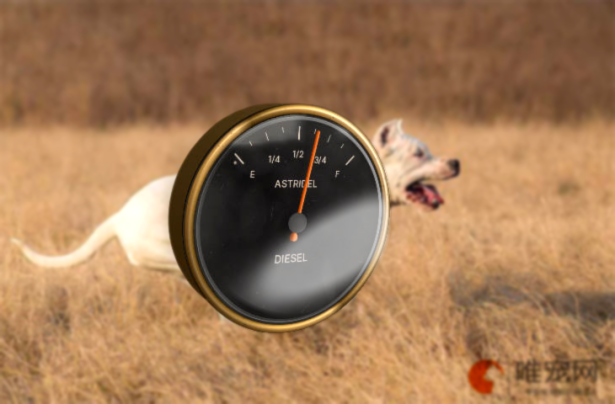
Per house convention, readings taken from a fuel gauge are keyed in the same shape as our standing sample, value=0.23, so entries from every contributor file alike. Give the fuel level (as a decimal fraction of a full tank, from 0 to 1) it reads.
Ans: value=0.625
